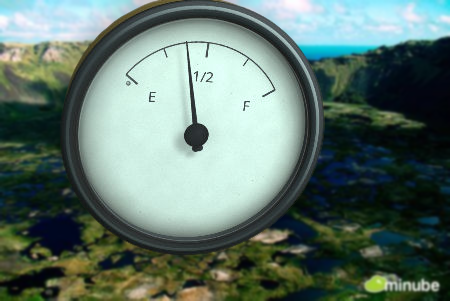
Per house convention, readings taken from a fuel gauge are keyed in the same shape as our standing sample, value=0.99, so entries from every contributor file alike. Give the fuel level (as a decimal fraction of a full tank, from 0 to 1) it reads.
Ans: value=0.375
